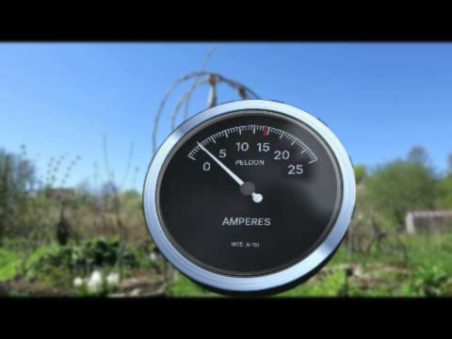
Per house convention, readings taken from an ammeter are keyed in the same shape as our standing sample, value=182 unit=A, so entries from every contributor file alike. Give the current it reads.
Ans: value=2.5 unit=A
